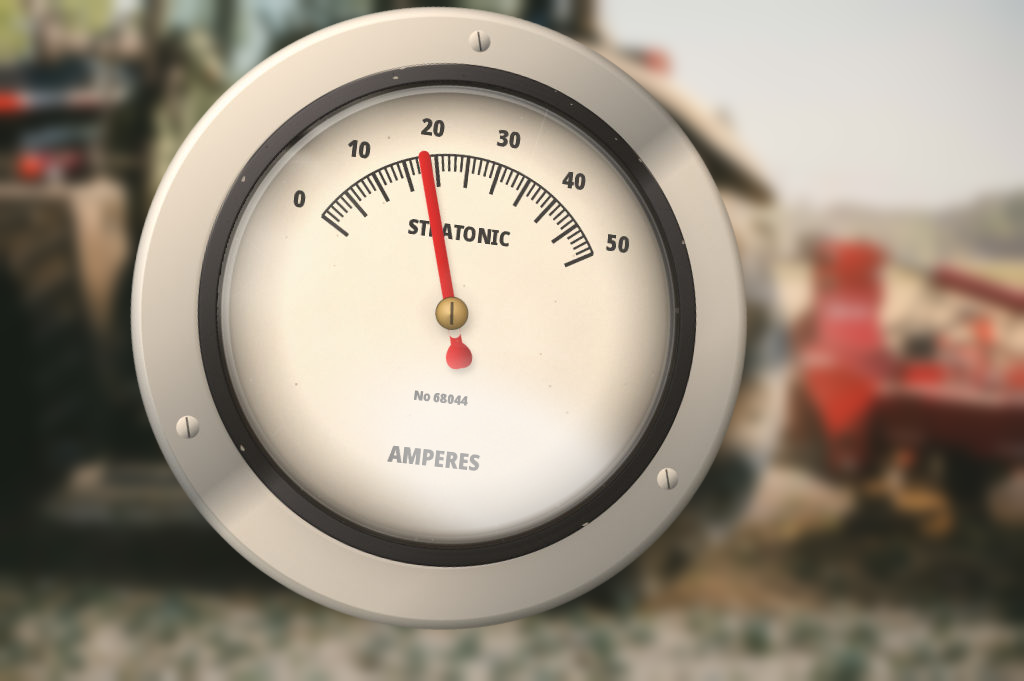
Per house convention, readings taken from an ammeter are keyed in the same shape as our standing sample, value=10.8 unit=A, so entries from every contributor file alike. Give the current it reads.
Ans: value=18 unit=A
